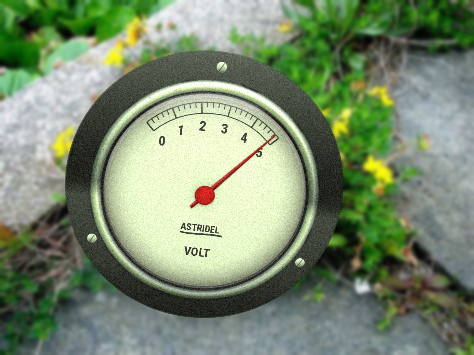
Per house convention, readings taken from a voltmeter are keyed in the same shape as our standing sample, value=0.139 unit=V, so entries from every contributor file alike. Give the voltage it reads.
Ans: value=4.8 unit=V
